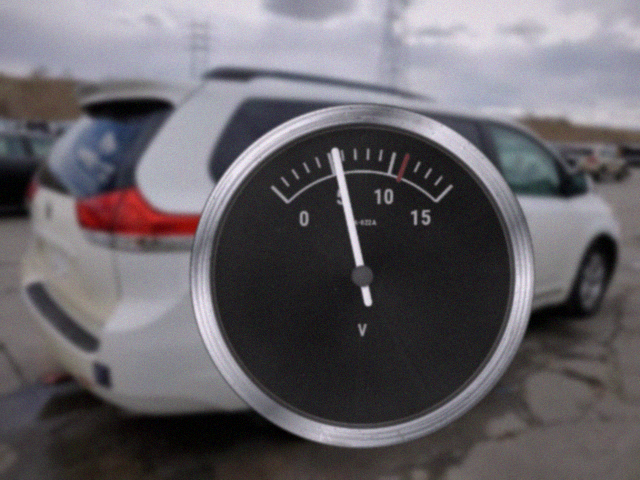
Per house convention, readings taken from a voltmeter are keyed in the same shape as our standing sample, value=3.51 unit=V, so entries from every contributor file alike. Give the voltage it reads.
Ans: value=5.5 unit=V
